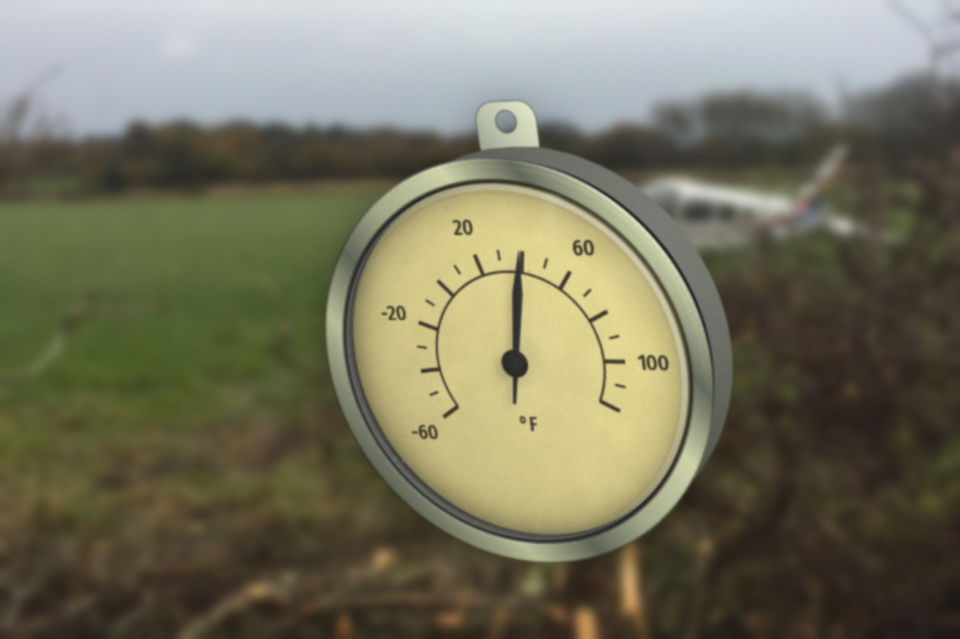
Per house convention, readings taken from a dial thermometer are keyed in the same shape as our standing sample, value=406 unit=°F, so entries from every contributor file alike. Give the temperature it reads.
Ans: value=40 unit=°F
